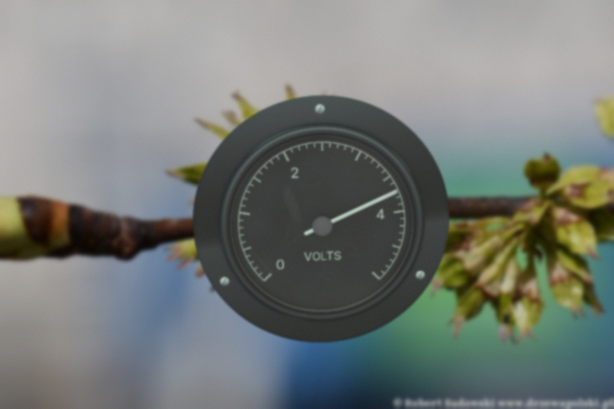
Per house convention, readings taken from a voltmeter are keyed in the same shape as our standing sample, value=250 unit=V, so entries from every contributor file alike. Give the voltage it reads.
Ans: value=3.7 unit=V
